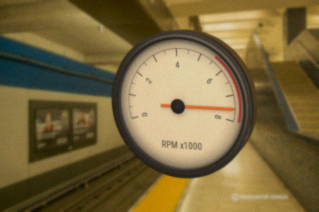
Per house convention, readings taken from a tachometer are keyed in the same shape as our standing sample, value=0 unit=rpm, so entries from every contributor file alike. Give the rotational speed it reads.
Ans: value=7500 unit=rpm
